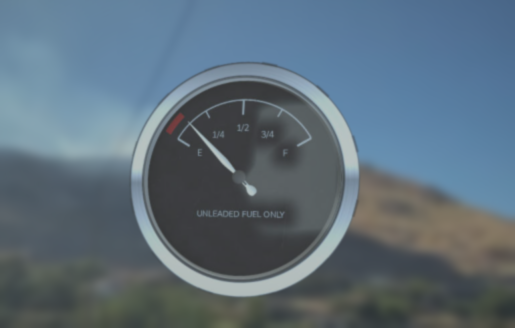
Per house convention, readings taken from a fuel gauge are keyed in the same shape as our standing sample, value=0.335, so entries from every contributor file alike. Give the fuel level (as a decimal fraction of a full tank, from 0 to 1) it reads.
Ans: value=0.125
